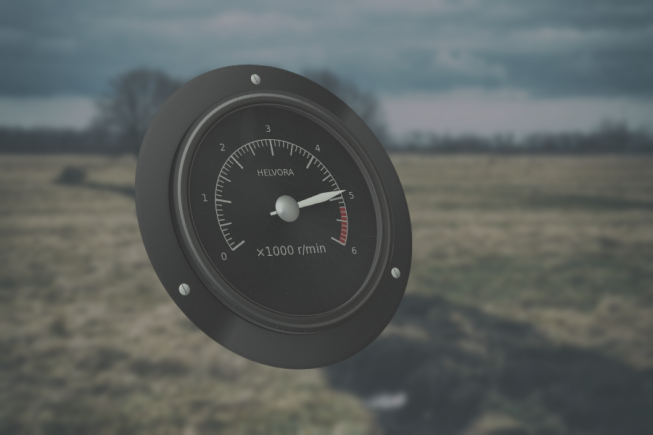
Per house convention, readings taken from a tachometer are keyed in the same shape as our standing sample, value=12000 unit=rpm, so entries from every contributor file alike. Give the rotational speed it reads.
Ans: value=4900 unit=rpm
